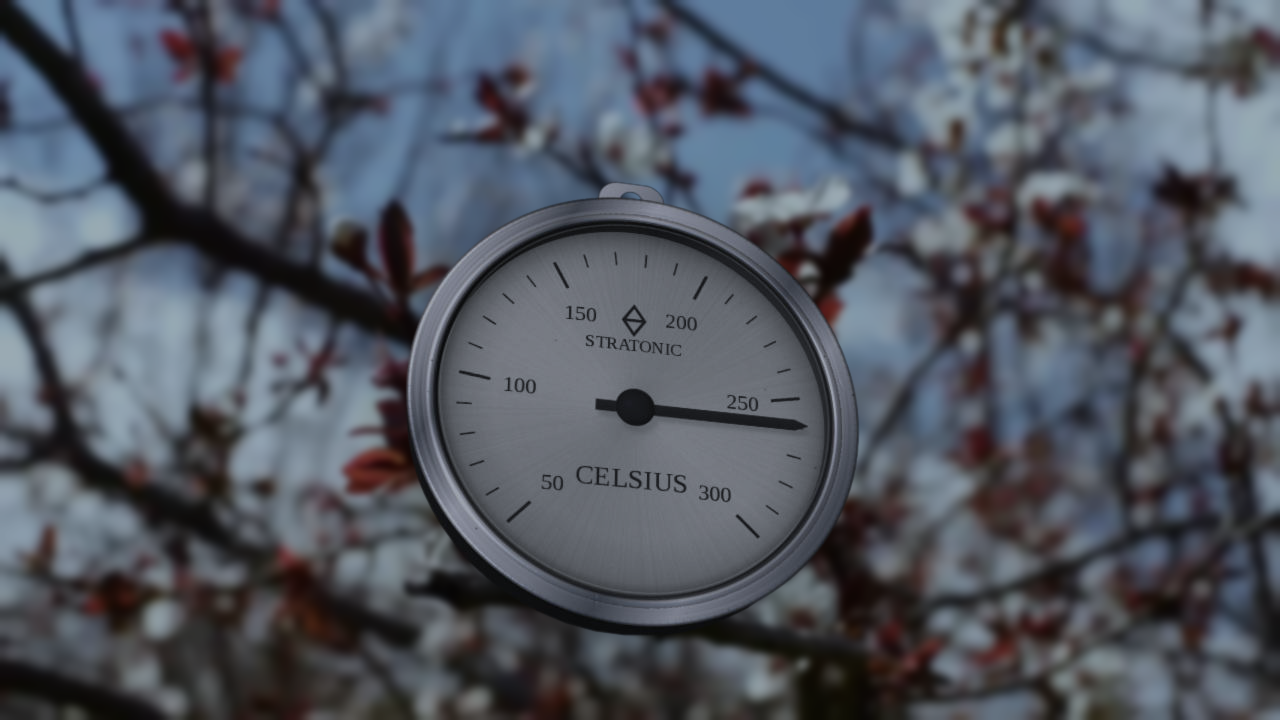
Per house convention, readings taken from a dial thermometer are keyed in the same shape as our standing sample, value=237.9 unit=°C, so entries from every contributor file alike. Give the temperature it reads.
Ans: value=260 unit=°C
